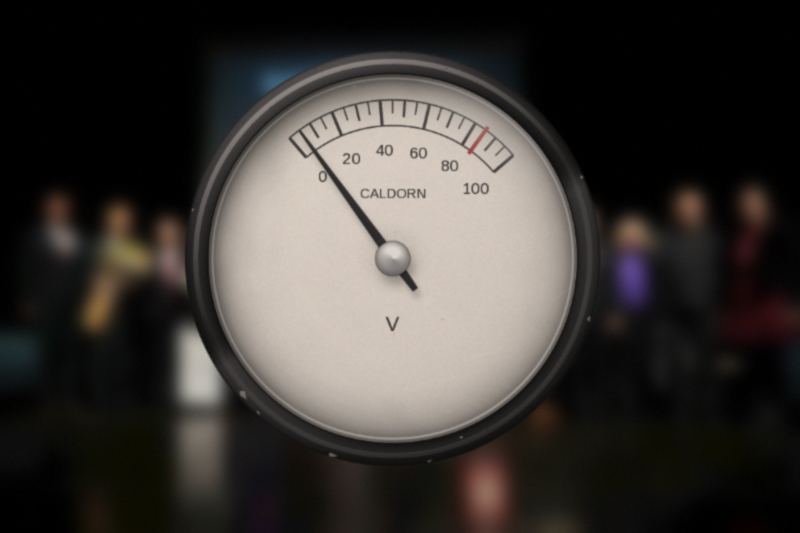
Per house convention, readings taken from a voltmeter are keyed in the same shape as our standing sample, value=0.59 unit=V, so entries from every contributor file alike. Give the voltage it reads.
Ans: value=5 unit=V
